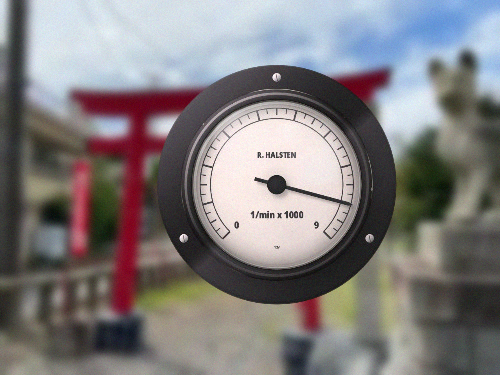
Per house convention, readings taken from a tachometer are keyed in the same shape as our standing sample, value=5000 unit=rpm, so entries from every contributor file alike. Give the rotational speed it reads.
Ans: value=8000 unit=rpm
